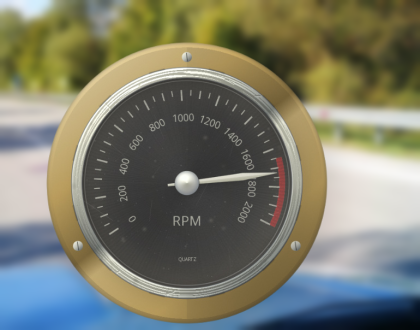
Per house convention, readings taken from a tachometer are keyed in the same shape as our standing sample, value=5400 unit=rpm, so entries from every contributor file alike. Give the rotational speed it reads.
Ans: value=1725 unit=rpm
